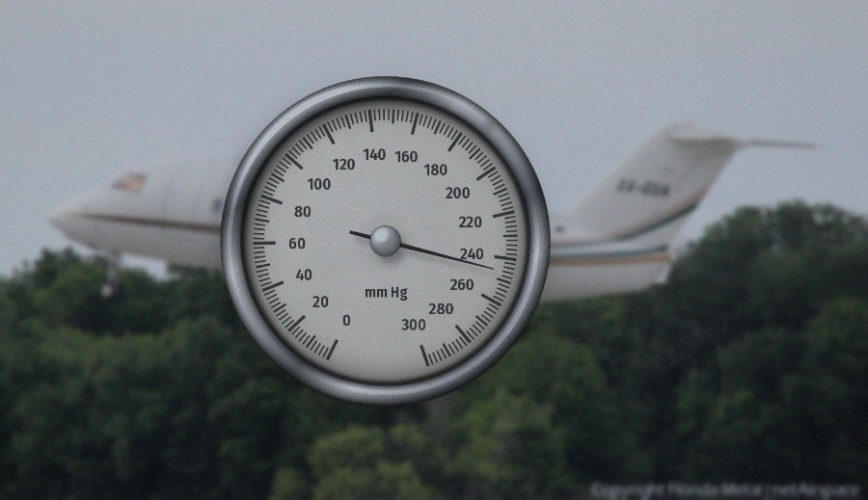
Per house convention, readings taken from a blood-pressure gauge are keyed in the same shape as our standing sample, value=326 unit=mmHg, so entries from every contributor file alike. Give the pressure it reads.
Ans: value=246 unit=mmHg
